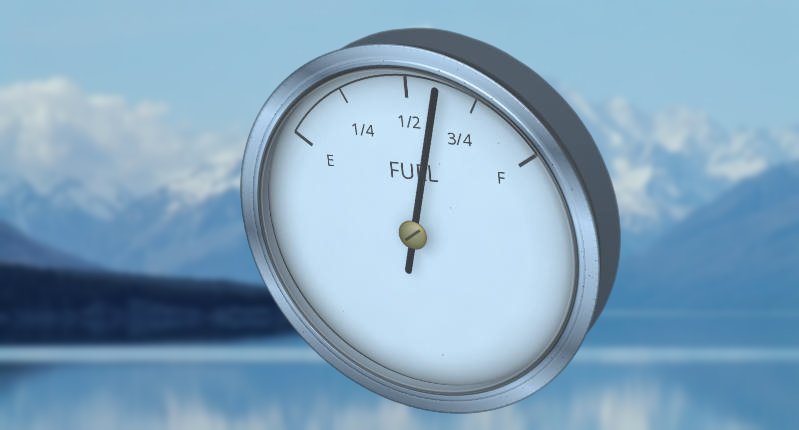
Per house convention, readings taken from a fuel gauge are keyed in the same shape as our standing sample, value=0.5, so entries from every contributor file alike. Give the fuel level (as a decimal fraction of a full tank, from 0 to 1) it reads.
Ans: value=0.625
